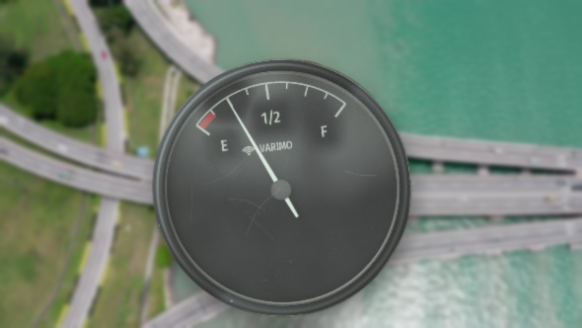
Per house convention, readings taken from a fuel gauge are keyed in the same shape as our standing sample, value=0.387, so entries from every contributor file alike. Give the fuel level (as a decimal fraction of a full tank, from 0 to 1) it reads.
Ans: value=0.25
